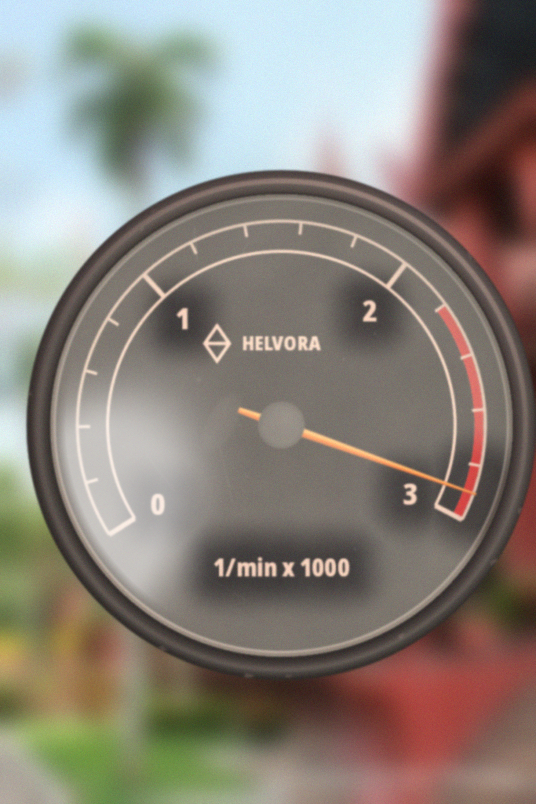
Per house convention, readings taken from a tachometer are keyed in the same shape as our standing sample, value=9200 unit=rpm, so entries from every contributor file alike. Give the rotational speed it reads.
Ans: value=2900 unit=rpm
